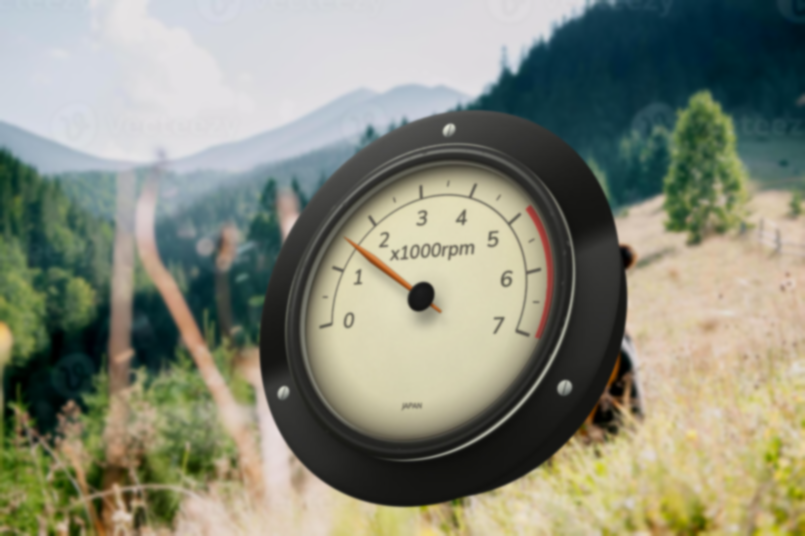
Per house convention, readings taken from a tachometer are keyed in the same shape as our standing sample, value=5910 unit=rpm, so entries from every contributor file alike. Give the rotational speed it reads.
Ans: value=1500 unit=rpm
